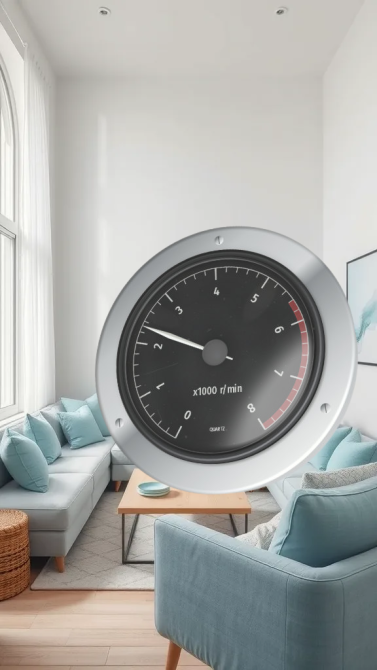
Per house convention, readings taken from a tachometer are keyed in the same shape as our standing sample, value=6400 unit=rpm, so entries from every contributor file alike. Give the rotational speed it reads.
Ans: value=2300 unit=rpm
